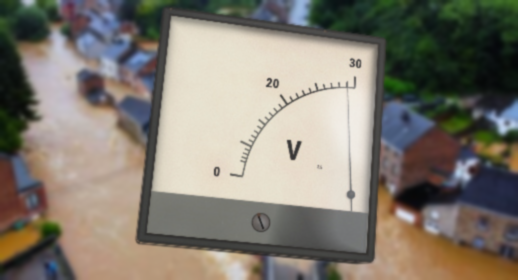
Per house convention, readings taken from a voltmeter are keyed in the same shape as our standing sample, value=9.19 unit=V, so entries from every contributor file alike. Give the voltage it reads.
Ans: value=29 unit=V
